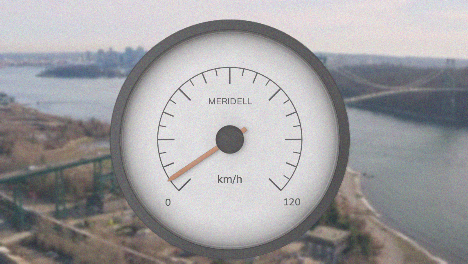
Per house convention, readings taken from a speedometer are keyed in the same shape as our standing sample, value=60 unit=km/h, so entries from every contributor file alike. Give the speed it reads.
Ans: value=5 unit=km/h
